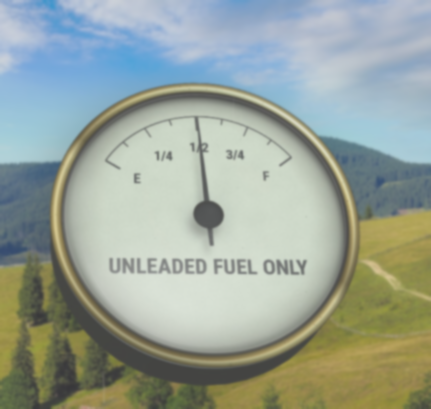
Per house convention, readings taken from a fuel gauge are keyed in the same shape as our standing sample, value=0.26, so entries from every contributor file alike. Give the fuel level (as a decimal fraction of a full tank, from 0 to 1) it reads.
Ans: value=0.5
